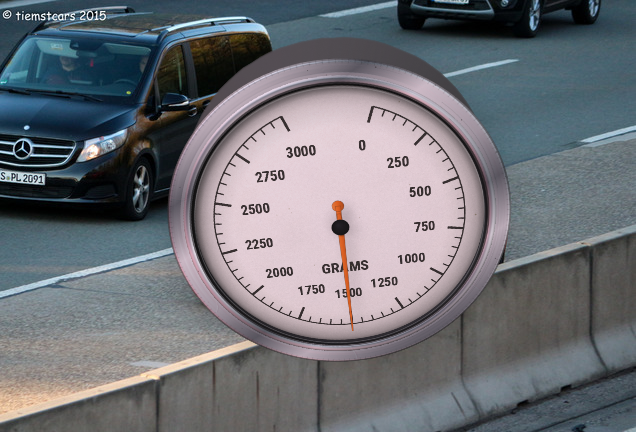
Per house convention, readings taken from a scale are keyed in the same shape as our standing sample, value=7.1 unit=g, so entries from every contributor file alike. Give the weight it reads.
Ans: value=1500 unit=g
